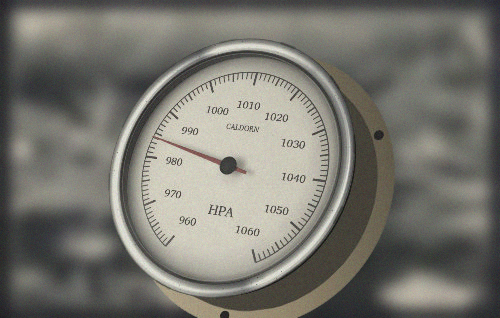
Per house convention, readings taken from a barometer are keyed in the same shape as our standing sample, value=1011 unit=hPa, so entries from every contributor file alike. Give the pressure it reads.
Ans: value=984 unit=hPa
